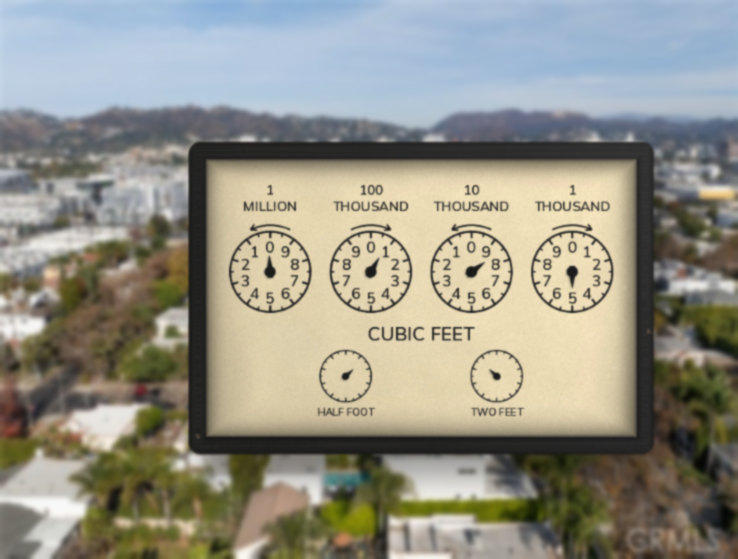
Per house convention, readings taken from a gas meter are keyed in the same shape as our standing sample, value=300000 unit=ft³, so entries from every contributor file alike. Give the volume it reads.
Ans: value=8500 unit=ft³
